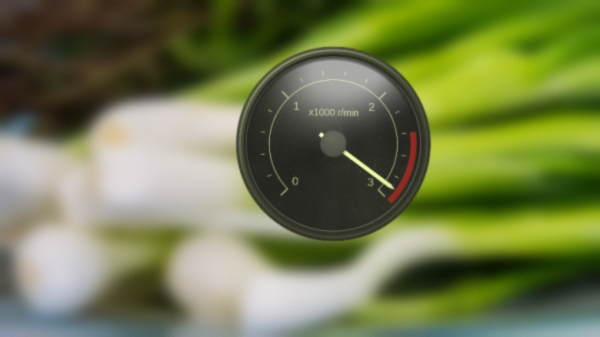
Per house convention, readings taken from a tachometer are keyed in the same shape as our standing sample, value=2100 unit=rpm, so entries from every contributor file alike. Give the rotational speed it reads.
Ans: value=2900 unit=rpm
